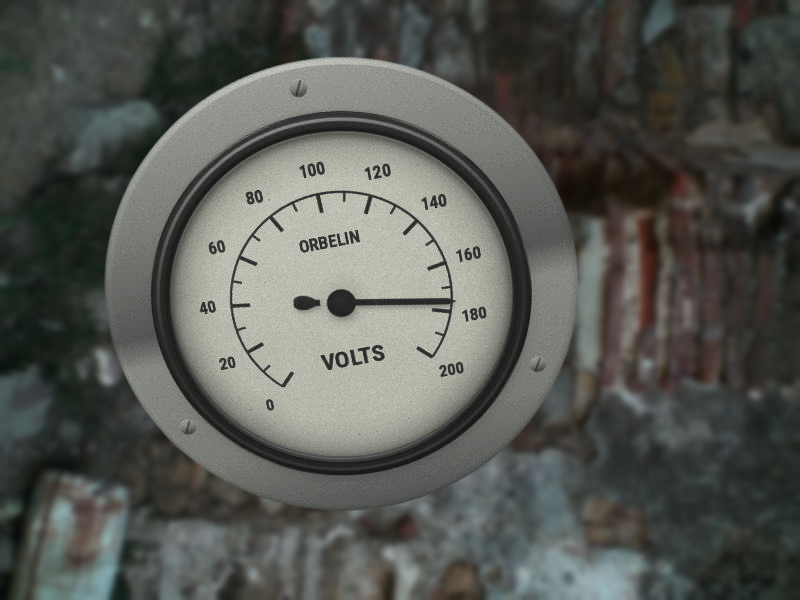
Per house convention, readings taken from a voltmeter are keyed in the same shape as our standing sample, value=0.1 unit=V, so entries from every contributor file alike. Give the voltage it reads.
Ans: value=175 unit=V
